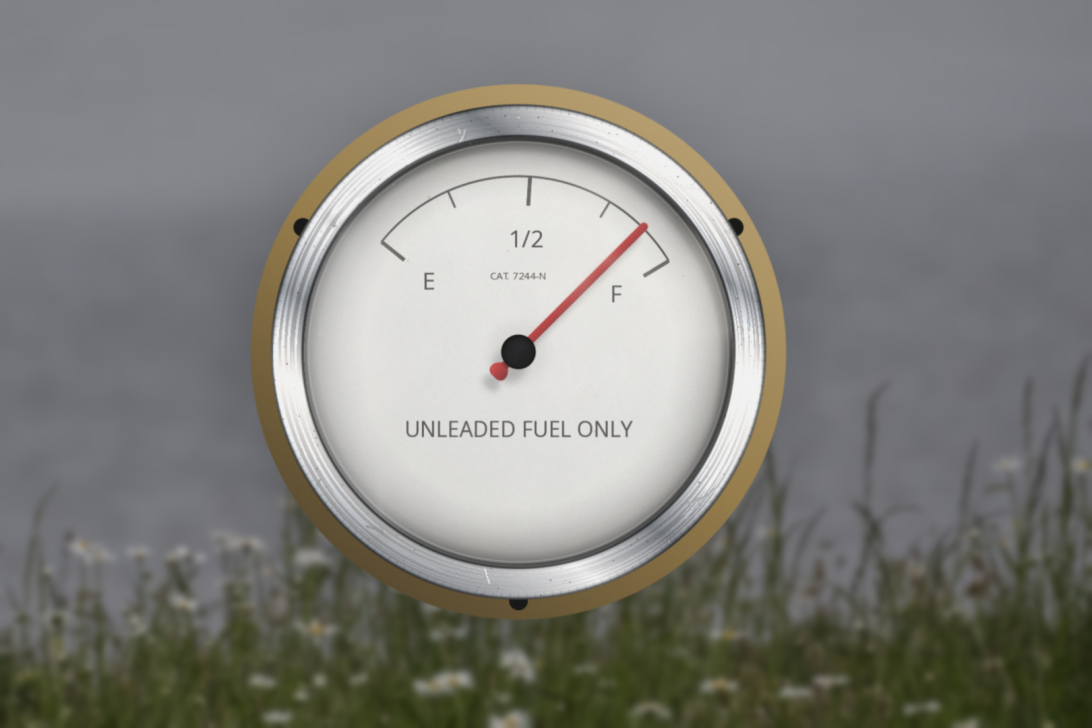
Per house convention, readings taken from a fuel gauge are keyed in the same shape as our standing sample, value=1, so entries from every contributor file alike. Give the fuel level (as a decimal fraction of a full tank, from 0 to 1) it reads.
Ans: value=0.875
